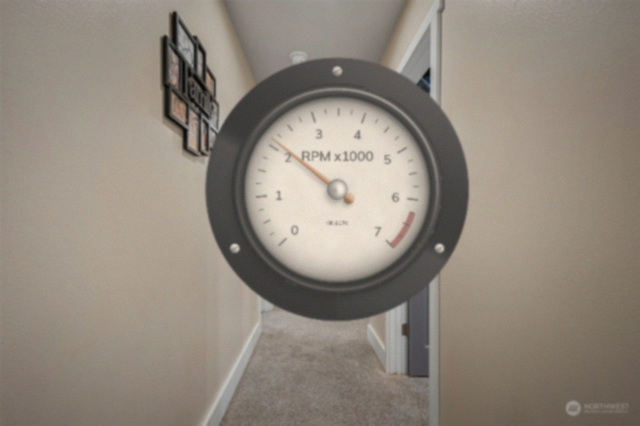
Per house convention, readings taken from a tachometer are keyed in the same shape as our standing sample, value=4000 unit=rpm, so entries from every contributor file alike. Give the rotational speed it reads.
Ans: value=2125 unit=rpm
